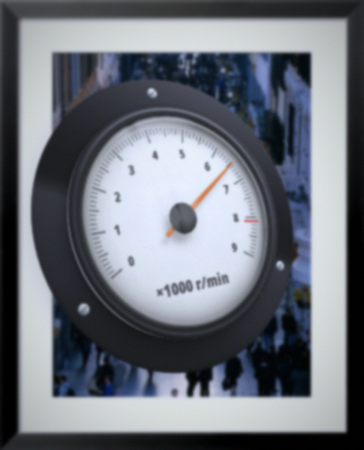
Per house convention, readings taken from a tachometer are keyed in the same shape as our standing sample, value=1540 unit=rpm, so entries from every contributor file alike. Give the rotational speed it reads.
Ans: value=6500 unit=rpm
